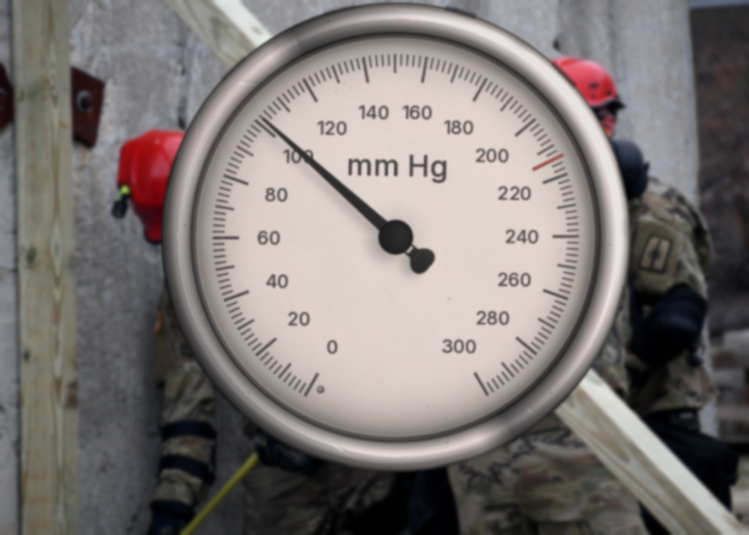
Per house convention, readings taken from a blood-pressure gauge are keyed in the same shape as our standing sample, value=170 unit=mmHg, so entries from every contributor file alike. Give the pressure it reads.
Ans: value=102 unit=mmHg
